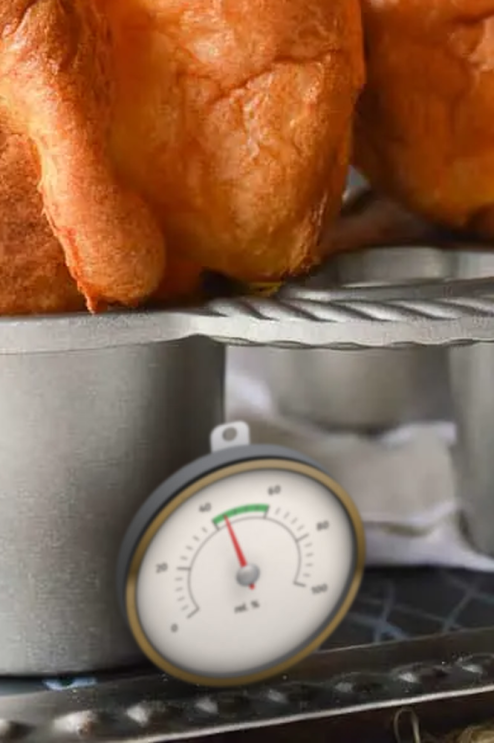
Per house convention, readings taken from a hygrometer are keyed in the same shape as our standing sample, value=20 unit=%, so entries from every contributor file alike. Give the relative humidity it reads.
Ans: value=44 unit=%
